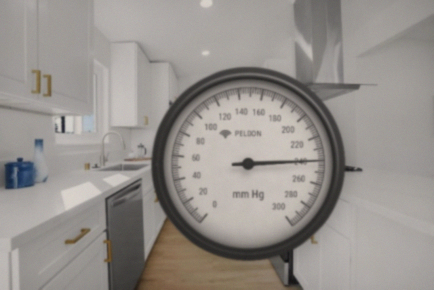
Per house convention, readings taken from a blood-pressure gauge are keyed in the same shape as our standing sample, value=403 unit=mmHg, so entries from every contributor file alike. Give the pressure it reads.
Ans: value=240 unit=mmHg
